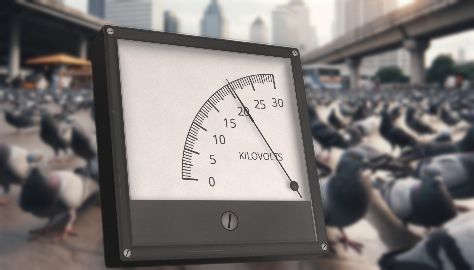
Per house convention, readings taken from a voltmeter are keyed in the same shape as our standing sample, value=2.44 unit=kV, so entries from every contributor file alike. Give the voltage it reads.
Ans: value=20 unit=kV
